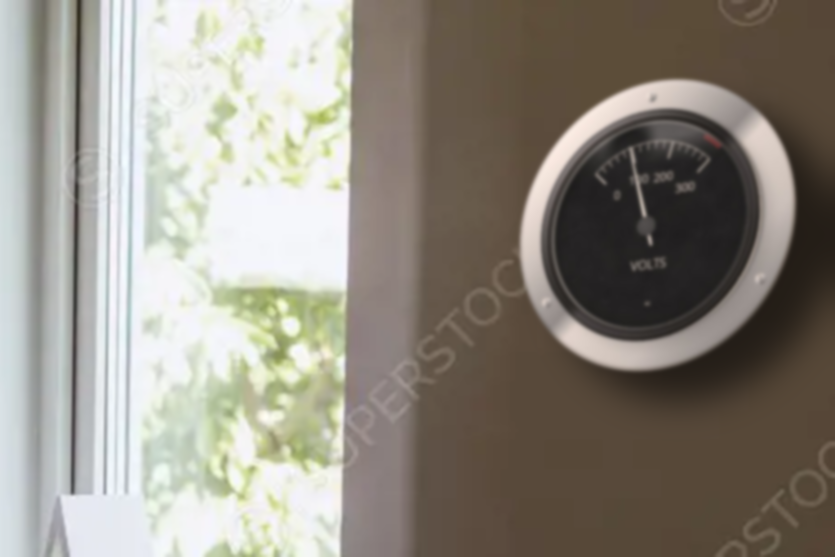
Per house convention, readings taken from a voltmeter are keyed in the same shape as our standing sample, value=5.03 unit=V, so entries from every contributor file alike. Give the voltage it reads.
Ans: value=100 unit=V
